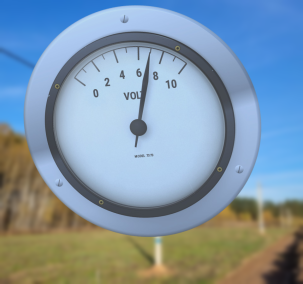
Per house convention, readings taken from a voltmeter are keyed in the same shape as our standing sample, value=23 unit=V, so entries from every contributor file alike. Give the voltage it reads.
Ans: value=7 unit=V
